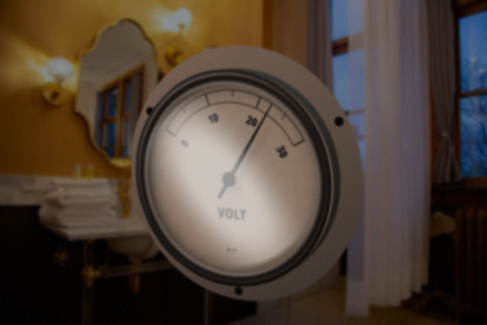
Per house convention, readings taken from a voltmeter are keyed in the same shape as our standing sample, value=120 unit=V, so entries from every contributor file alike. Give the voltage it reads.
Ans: value=22.5 unit=V
